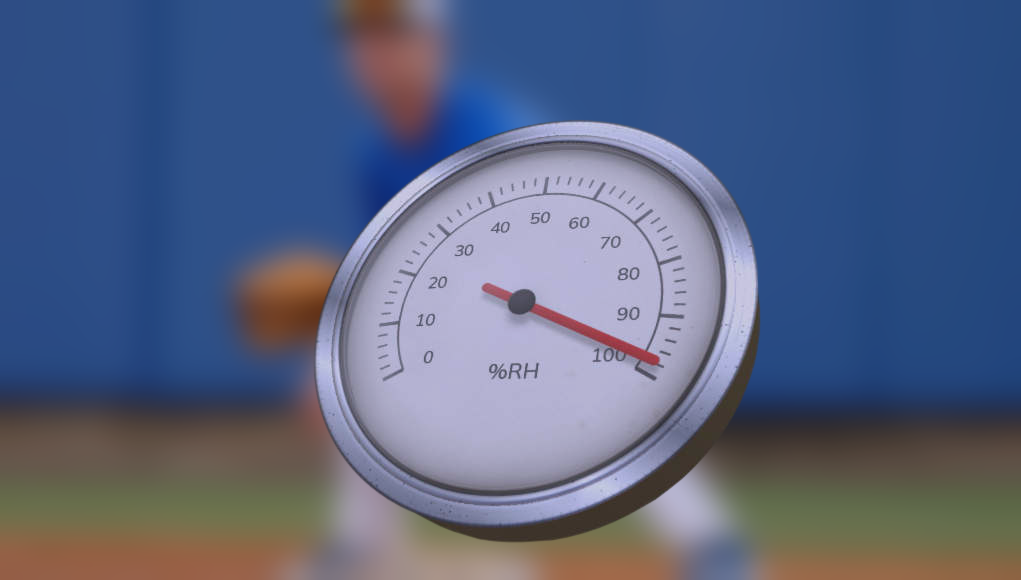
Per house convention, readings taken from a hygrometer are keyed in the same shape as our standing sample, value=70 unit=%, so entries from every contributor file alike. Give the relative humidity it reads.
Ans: value=98 unit=%
